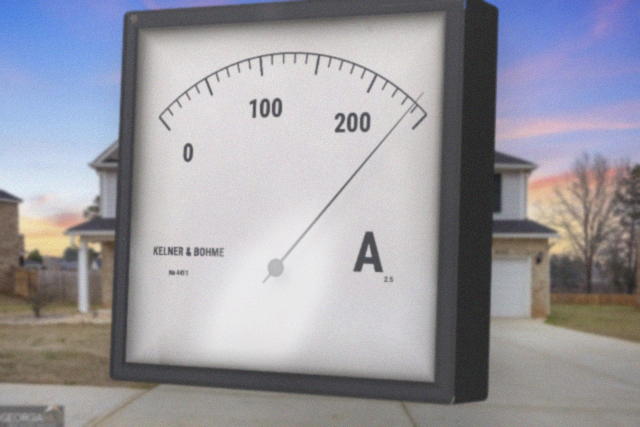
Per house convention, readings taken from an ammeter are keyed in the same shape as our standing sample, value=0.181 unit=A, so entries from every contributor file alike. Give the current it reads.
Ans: value=240 unit=A
